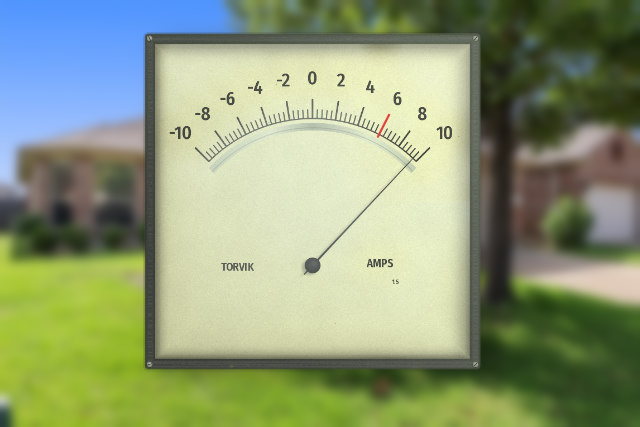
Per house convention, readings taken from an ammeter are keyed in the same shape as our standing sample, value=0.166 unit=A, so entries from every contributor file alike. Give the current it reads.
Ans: value=9.6 unit=A
